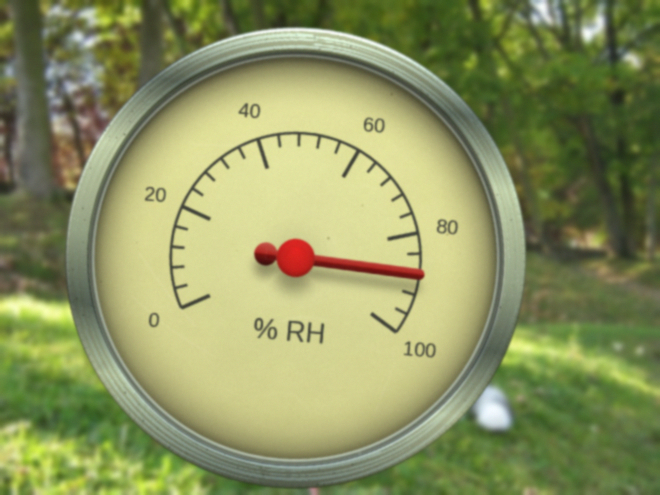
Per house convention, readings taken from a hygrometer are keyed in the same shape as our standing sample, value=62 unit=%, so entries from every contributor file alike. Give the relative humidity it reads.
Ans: value=88 unit=%
